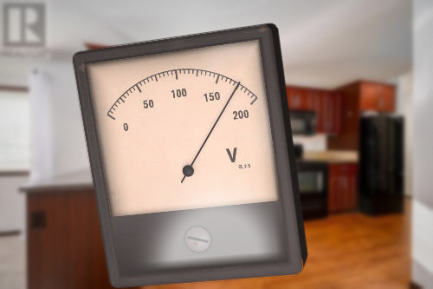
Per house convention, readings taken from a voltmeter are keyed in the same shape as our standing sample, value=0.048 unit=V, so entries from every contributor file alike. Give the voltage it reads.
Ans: value=175 unit=V
